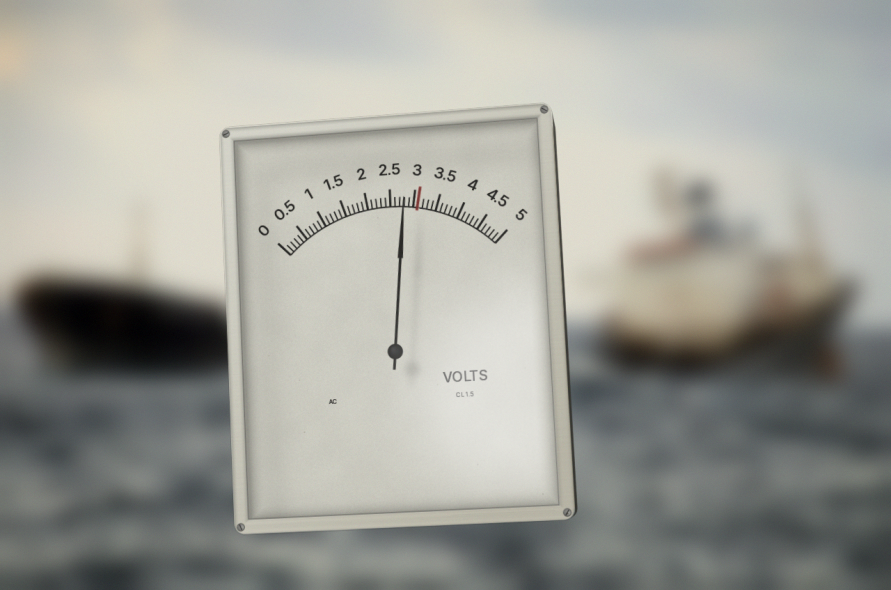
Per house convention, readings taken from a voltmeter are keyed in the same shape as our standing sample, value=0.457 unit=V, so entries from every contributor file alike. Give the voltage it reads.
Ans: value=2.8 unit=V
